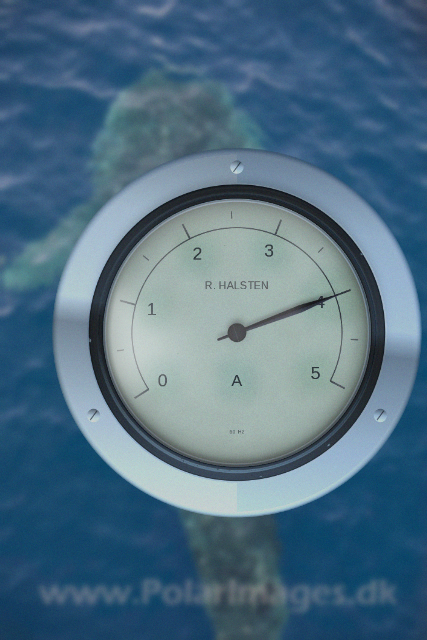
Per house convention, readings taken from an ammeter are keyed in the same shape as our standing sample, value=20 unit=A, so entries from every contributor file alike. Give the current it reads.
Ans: value=4 unit=A
